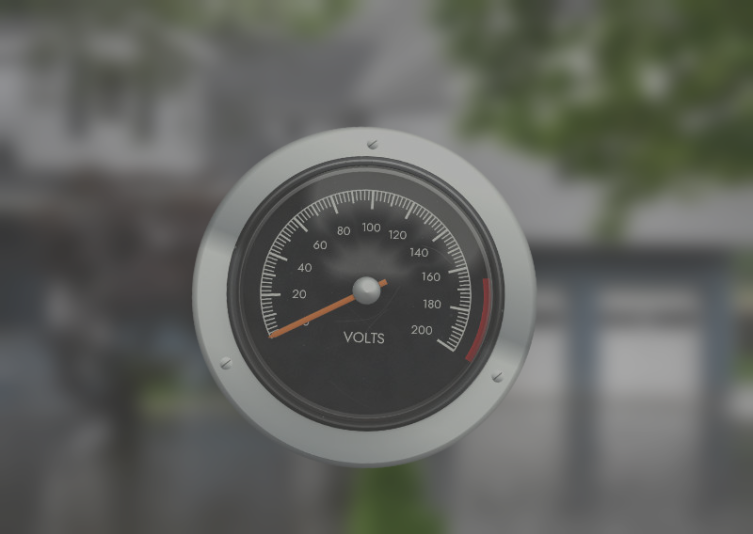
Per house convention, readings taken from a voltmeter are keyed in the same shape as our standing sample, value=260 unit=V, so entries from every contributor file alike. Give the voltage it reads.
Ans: value=0 unit=V
